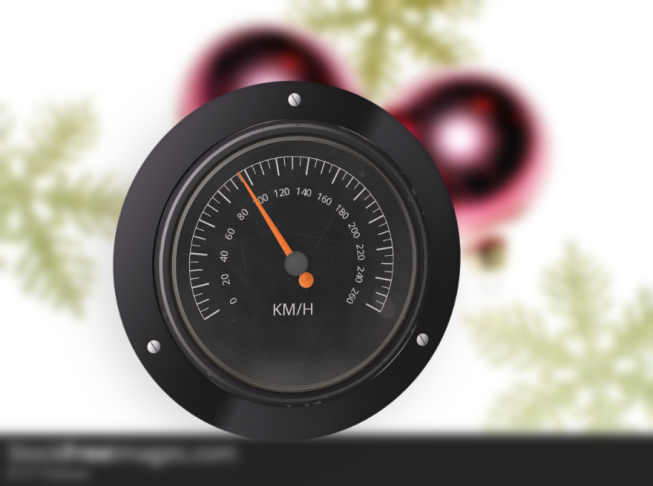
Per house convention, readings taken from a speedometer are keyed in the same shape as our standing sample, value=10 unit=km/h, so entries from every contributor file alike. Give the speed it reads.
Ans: value=95 unit=km/h
